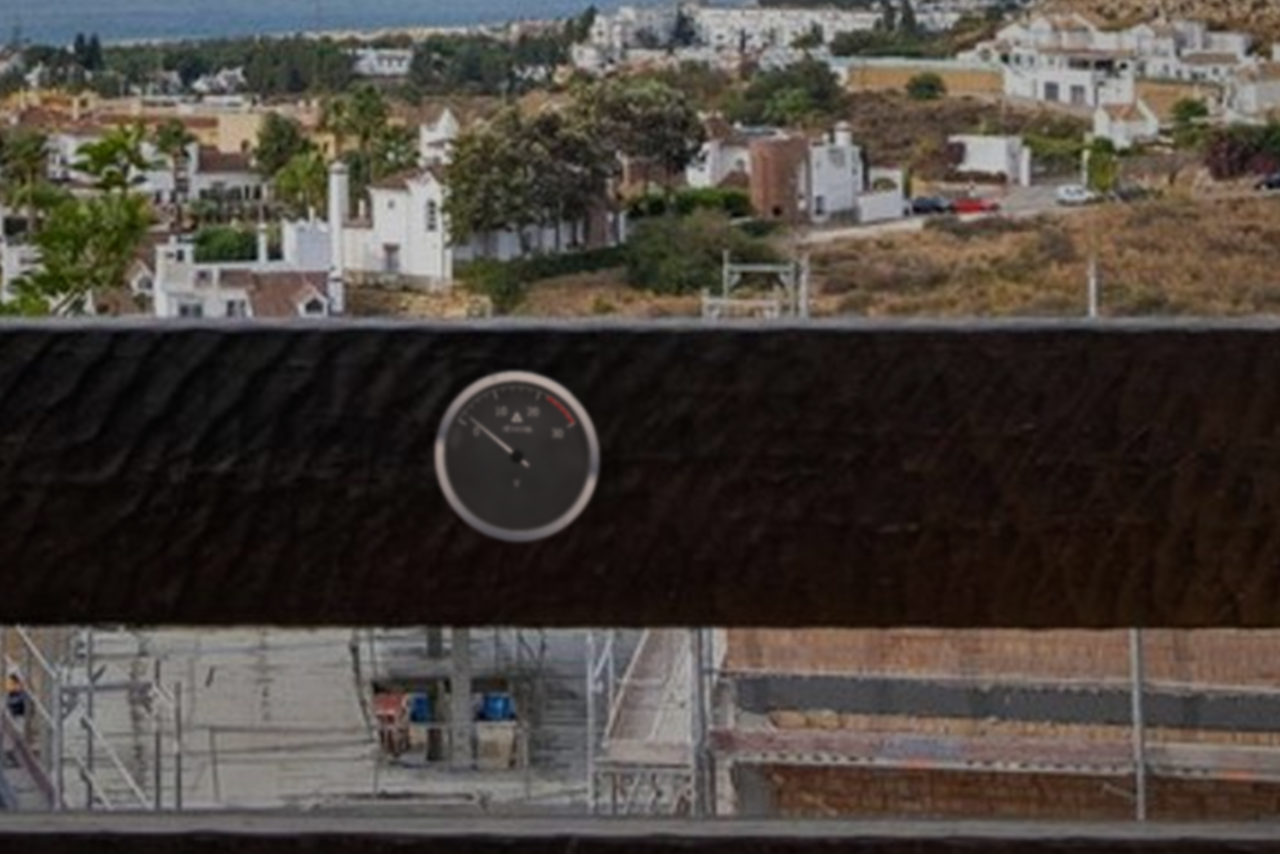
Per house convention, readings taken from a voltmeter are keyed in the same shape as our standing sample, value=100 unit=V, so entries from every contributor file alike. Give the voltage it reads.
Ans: value=2 unit=V
